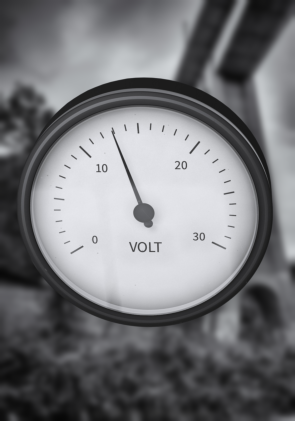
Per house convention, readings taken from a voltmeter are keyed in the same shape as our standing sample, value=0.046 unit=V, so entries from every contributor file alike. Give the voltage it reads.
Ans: value=13 unit=V
